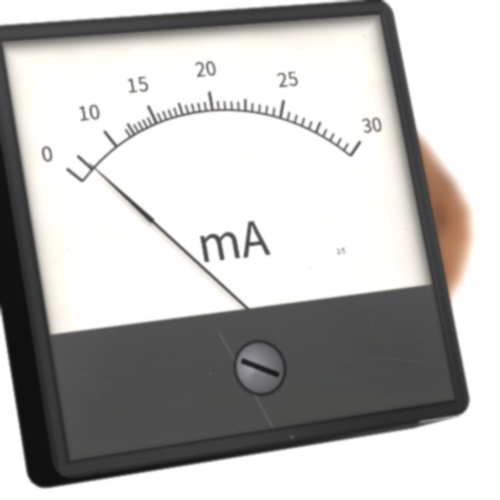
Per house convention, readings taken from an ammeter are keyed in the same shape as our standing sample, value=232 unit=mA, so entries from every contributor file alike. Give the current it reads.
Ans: value=5 unit=mA
